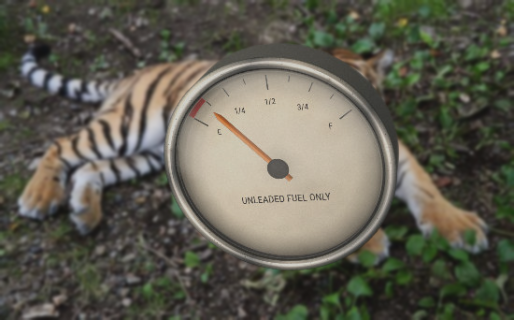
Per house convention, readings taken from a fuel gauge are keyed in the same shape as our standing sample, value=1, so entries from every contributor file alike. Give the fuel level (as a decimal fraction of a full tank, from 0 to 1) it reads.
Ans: value=0.125
